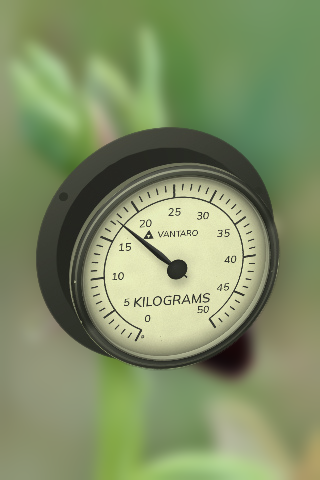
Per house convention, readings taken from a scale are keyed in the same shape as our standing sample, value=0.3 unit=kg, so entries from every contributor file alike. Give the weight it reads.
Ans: value=17.5 unit=kg
